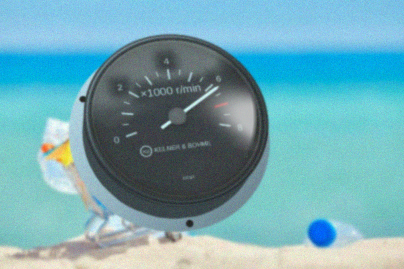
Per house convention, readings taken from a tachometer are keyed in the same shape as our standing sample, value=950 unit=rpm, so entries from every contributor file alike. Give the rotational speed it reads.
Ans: value=6250 unit=rpm
